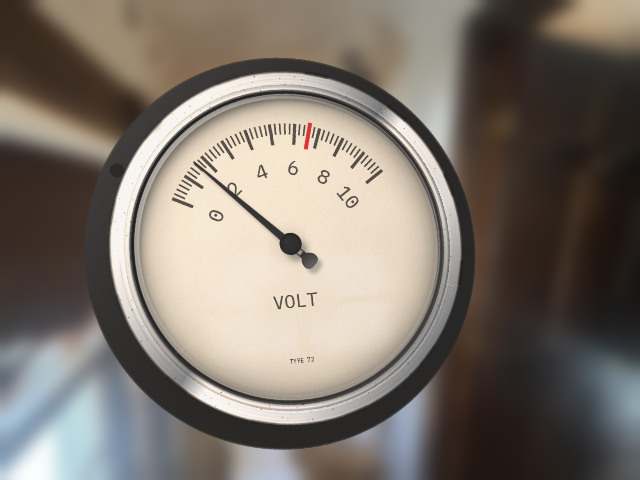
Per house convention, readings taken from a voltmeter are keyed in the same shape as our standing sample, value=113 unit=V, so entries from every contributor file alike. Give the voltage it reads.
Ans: value=1.6 unit=V
